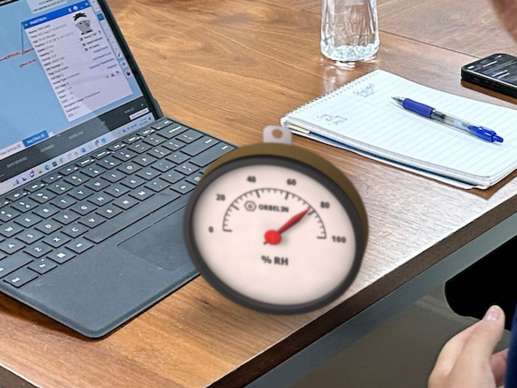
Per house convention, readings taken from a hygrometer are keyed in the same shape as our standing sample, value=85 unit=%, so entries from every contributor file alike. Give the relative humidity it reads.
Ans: value=76 unit=%
